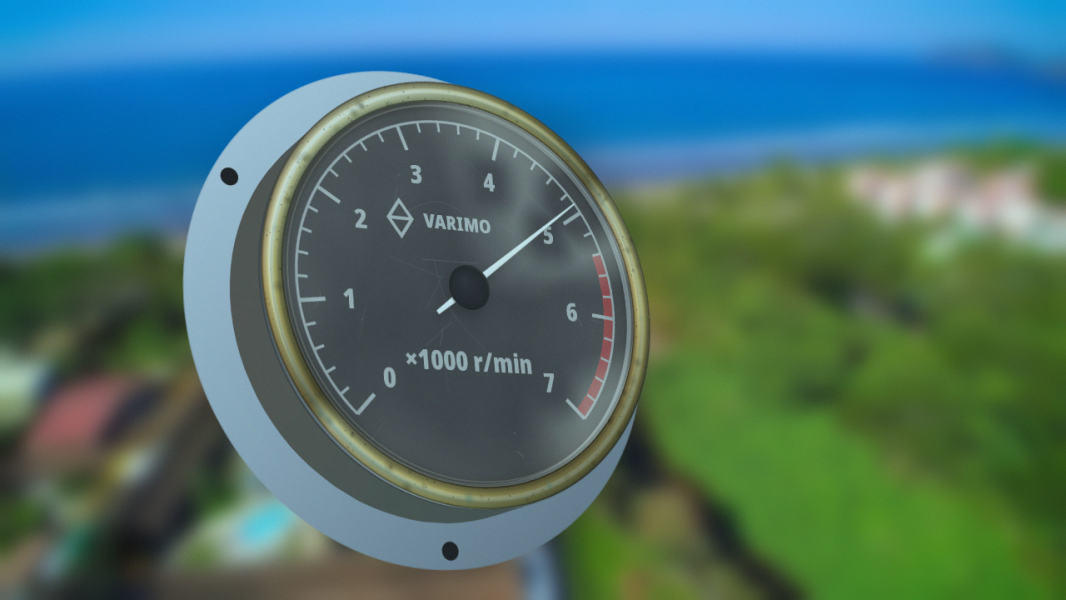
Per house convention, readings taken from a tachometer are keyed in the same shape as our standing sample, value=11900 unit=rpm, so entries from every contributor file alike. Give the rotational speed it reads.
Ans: value=4900 unit=rpm
